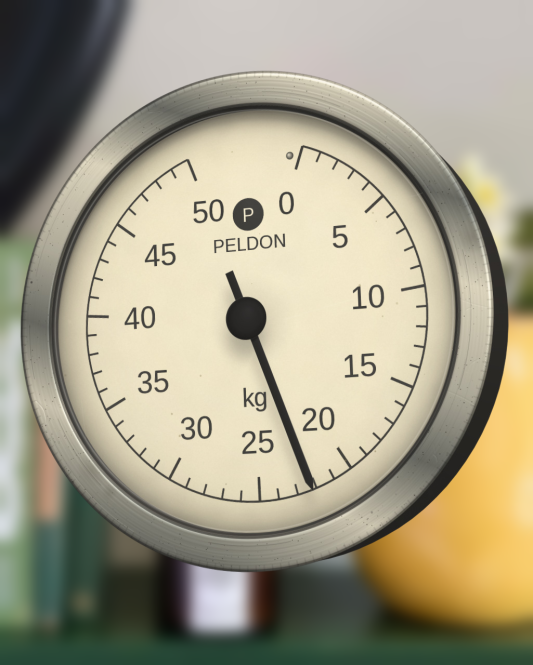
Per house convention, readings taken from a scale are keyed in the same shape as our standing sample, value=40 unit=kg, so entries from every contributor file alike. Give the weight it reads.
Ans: value=22 unit=kg
